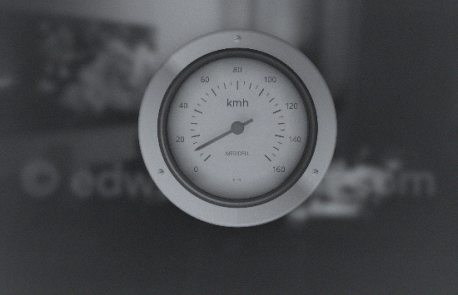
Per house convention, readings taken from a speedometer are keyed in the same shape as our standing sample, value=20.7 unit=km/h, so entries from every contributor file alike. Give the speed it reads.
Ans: value=10 unit=km/h
